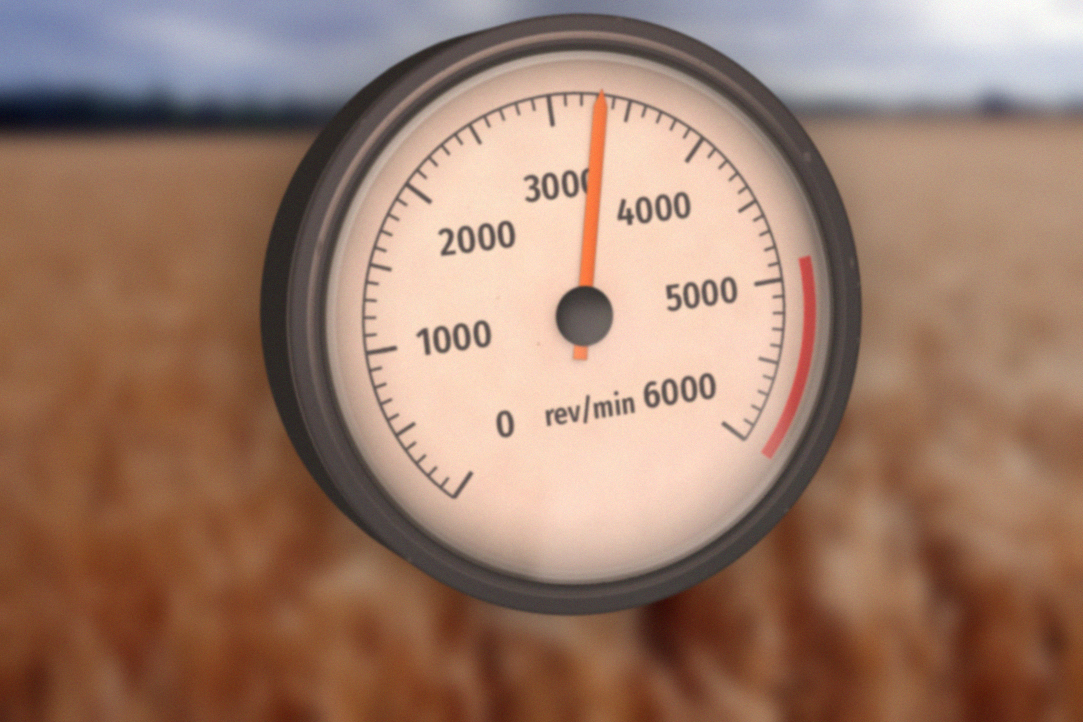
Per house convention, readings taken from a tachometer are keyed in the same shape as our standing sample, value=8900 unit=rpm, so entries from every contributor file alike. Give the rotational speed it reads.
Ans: value=3300 unit=rpm
